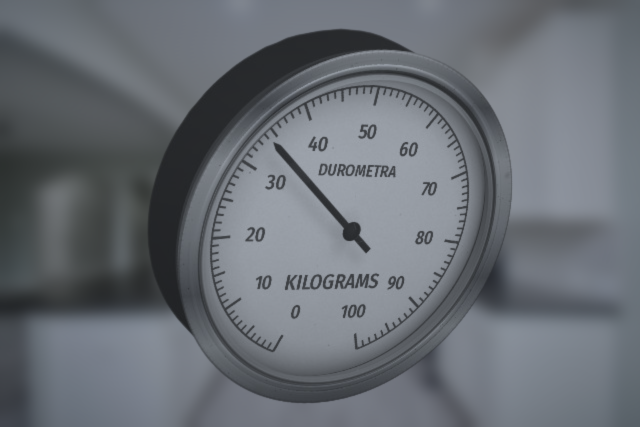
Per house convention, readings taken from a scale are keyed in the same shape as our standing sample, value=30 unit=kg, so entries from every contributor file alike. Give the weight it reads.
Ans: value=34 unit=kg
